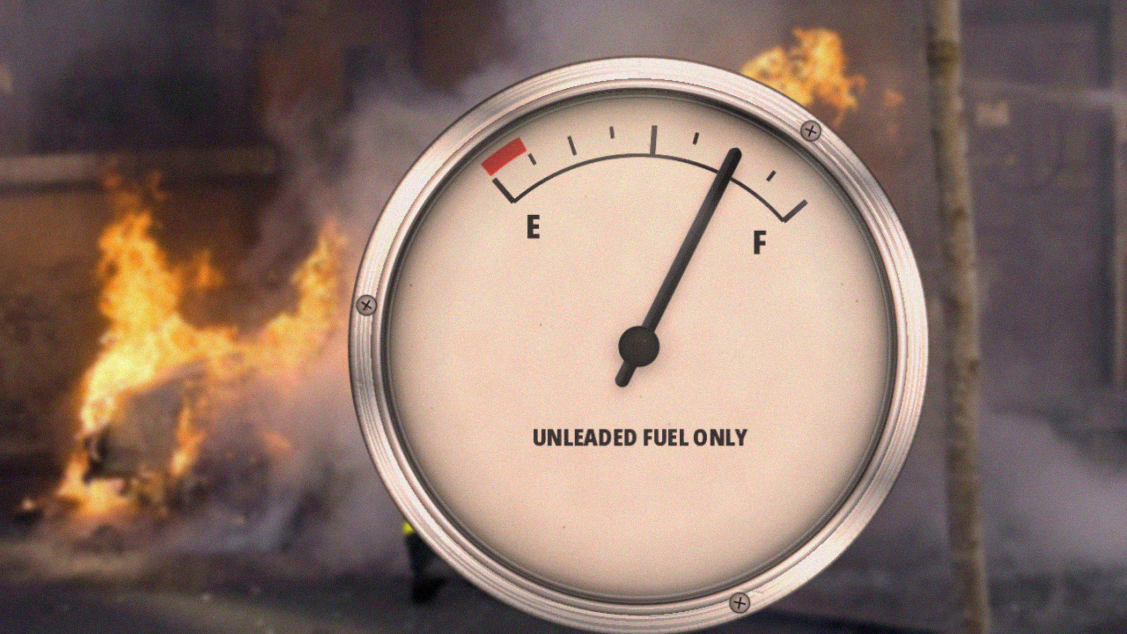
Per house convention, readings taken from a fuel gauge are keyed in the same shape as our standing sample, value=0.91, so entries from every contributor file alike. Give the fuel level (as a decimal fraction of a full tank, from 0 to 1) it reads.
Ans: value=0.75
